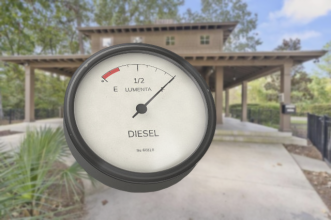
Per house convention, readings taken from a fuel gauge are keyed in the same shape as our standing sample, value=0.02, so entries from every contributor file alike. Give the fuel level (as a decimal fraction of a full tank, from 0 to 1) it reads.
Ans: value=1
